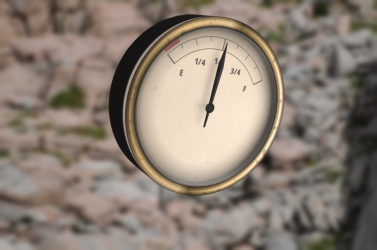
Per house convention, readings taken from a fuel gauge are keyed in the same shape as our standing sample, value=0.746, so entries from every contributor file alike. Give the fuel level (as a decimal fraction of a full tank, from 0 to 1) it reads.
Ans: value=0.5
